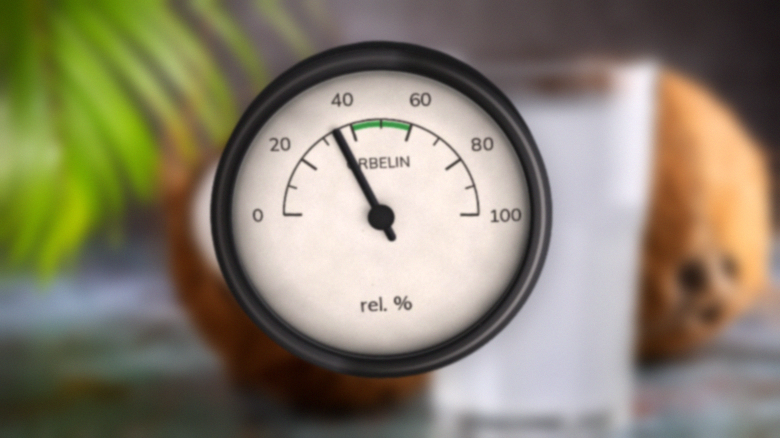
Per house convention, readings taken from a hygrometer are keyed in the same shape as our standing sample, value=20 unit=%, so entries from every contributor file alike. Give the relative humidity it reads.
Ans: value=35 unit=%
